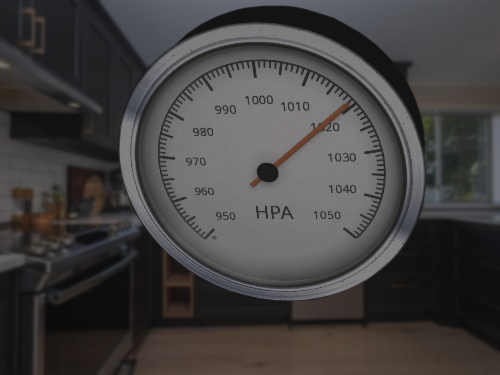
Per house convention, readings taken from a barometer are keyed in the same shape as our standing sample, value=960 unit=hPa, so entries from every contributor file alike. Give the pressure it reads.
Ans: value=1019 unit=hPa
